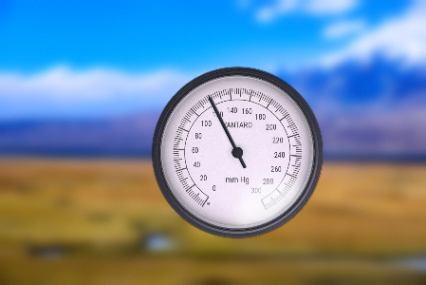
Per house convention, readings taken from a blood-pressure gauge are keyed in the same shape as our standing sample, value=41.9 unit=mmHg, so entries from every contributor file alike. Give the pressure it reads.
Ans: value=120 unit=mmHg
